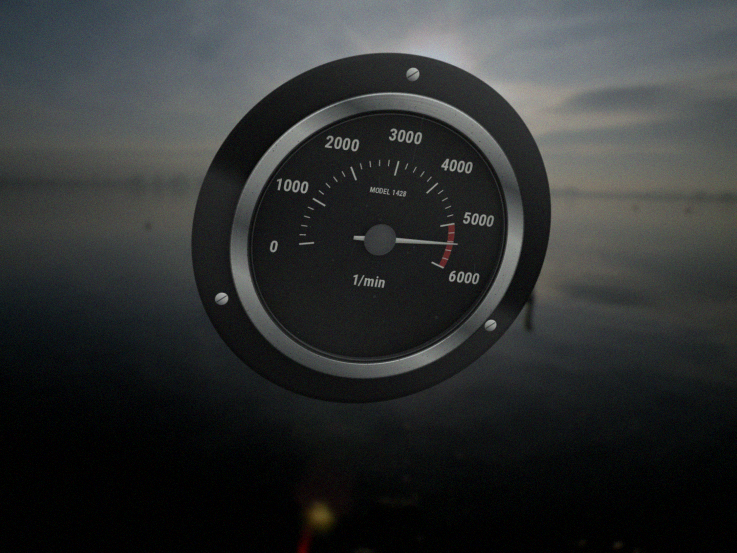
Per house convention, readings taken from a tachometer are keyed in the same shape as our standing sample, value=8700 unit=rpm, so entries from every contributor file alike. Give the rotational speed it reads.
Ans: value=5400 unit=rpm
